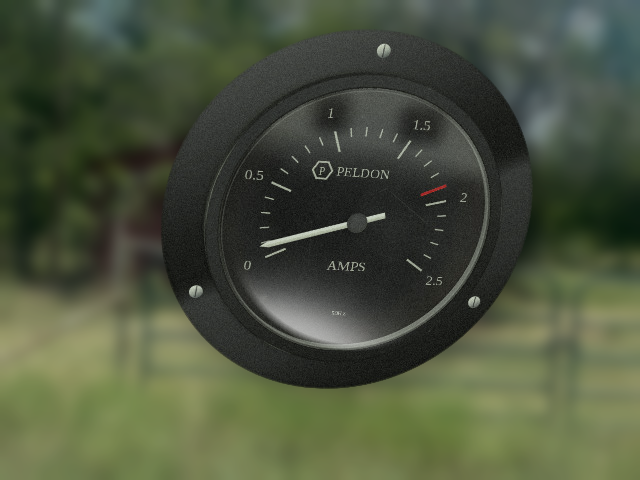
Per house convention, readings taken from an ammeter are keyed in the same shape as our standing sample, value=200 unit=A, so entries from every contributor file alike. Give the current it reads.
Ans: value=0.1 unit=A
